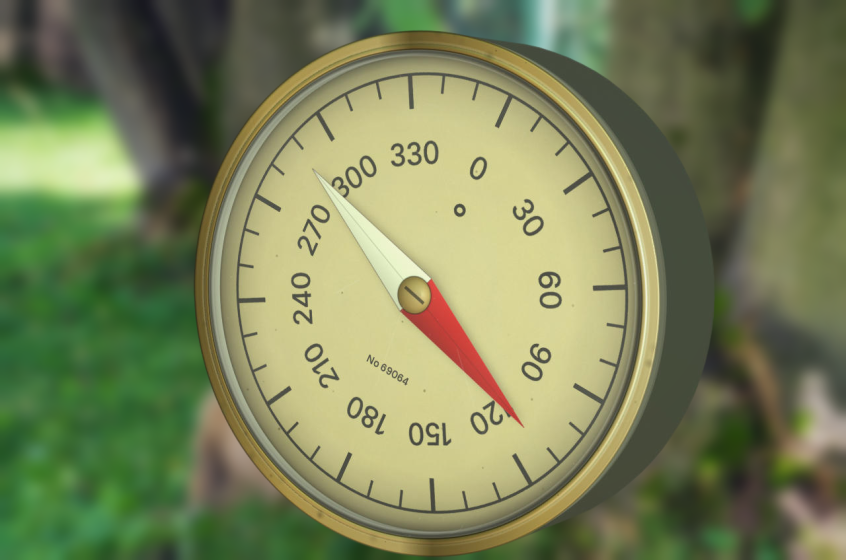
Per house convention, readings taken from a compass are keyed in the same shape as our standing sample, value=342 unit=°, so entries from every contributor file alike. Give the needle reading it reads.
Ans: value=110 unit=°
